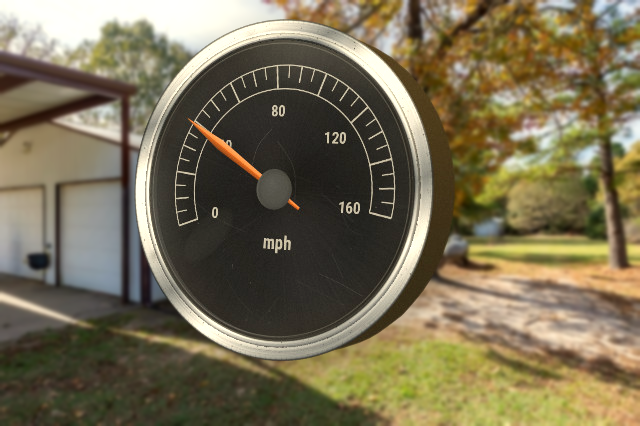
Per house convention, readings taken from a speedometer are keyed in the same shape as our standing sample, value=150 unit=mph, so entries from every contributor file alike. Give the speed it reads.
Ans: value=40 unit=mph
